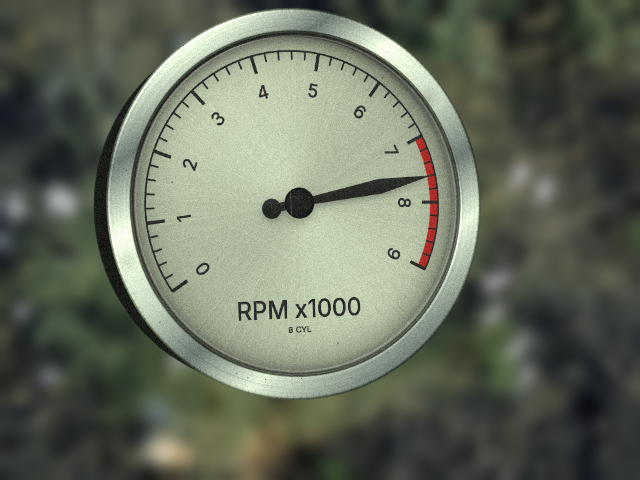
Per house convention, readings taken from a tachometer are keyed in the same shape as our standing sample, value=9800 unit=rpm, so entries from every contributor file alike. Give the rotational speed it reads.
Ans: value=7600 unit=rpm
